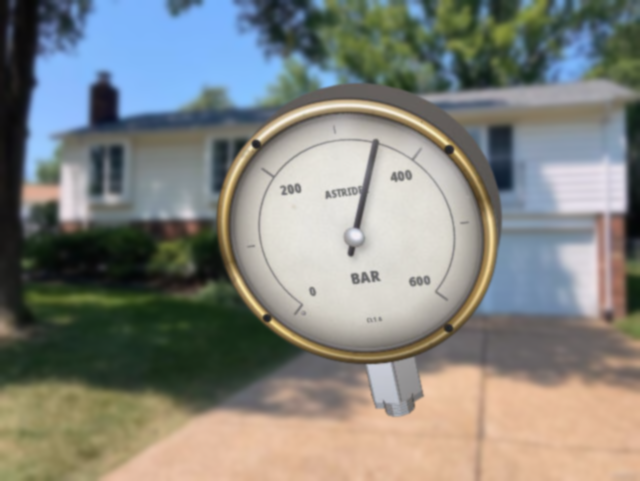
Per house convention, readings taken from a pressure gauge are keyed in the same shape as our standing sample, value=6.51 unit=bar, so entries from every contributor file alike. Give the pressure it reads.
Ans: value=350 unit=bar
